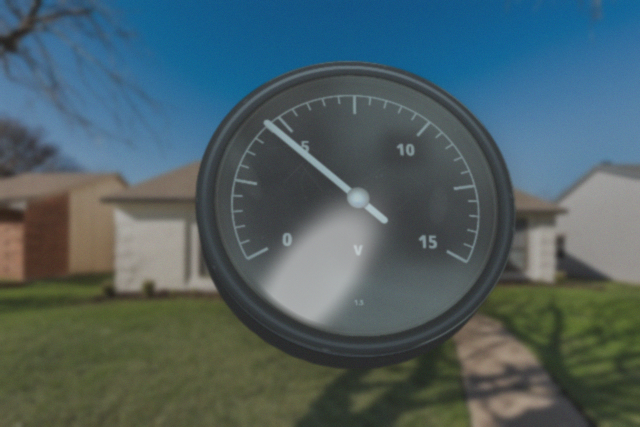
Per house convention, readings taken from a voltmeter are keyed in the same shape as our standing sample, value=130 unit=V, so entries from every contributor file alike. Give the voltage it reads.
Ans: value=4.5 unit=V
